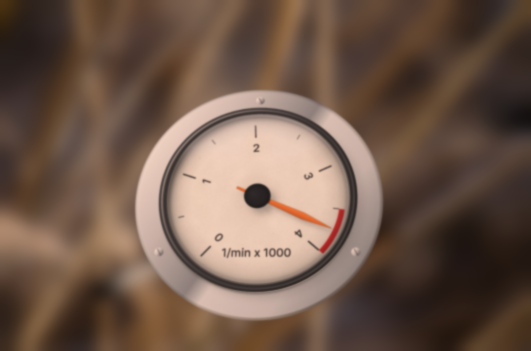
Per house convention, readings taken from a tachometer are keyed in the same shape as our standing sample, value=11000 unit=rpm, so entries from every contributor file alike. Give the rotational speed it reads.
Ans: value=3750 unit=rpm
